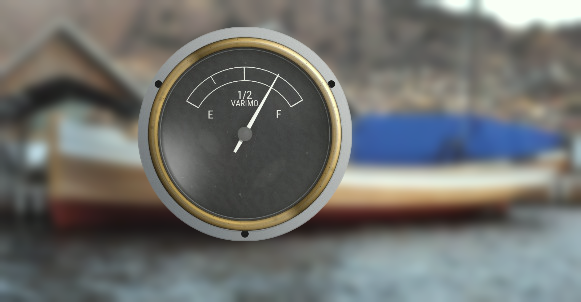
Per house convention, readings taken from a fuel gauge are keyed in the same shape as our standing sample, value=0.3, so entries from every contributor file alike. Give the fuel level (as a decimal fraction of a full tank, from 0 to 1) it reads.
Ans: value=0.75
